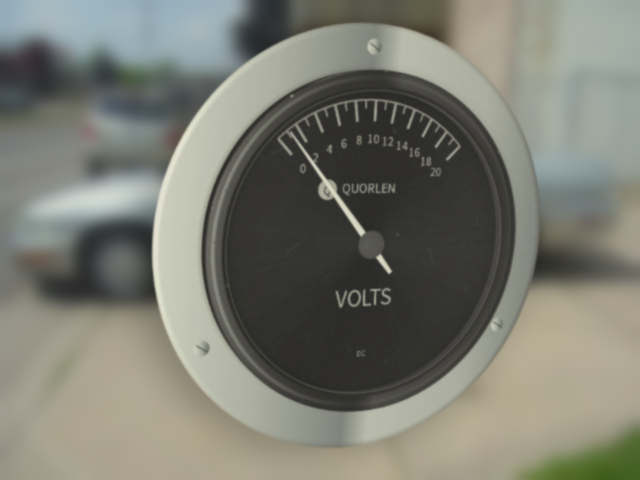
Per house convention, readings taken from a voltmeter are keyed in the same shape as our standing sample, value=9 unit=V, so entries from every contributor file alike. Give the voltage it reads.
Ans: value=1 unit=V
